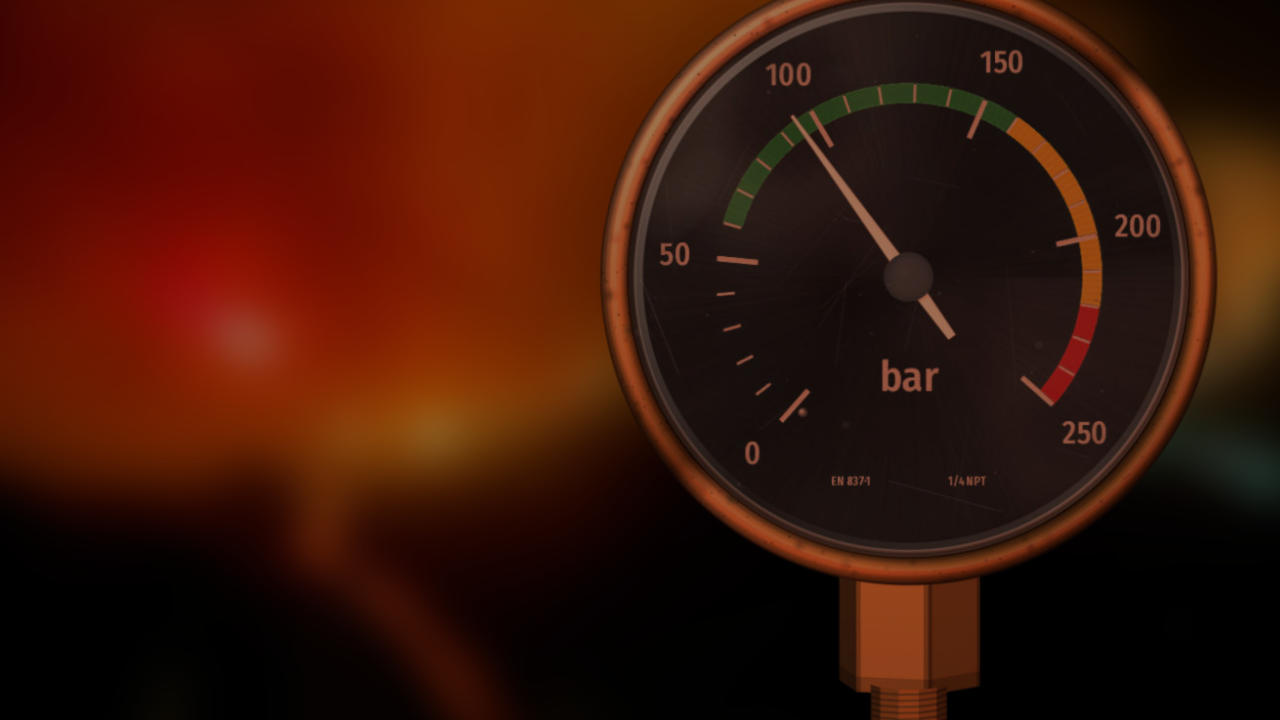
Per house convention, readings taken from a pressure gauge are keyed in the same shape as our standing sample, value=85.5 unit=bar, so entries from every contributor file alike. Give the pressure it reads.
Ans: value=95 unit=bar
